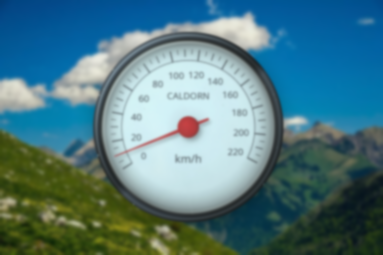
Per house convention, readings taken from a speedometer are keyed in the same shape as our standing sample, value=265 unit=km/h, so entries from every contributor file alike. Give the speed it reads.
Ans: value=10 unit=km/h
